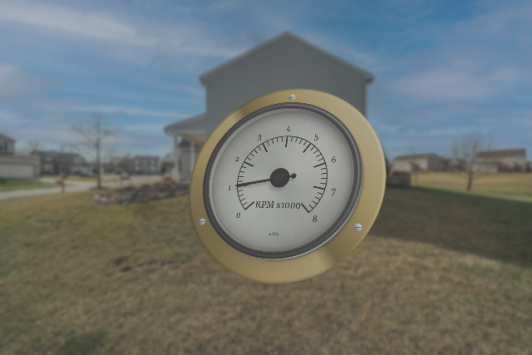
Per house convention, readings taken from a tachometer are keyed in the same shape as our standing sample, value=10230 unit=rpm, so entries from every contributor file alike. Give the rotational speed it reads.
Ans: value=1000 unit=rpm
